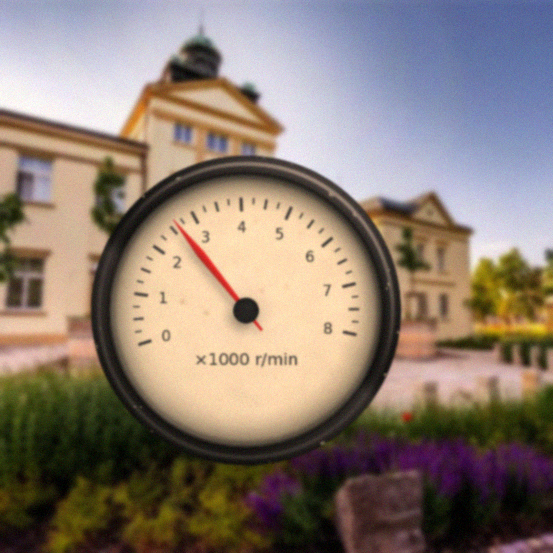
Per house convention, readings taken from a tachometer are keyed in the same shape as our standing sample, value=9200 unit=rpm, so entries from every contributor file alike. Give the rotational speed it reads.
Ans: value=2625 unit=rpm
